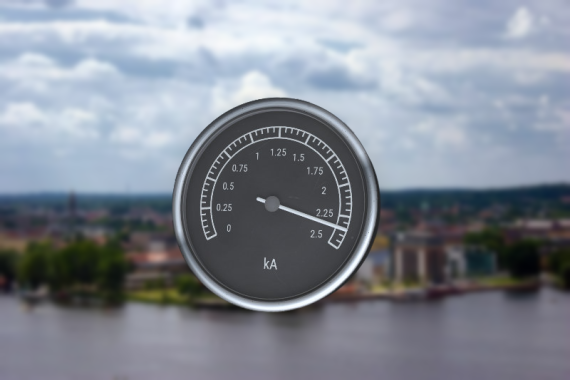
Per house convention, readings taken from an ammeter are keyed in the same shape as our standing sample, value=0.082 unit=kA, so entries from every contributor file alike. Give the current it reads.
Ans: value=2.35 unit=kA
